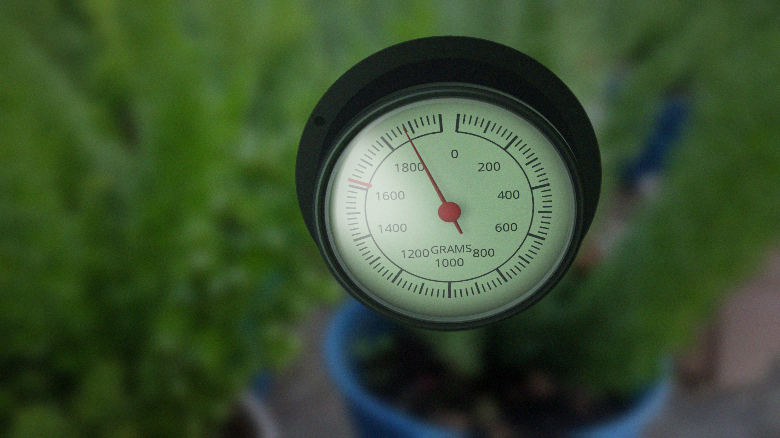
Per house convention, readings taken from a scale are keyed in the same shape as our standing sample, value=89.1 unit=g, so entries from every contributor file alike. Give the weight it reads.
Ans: value=1880 unit=g
